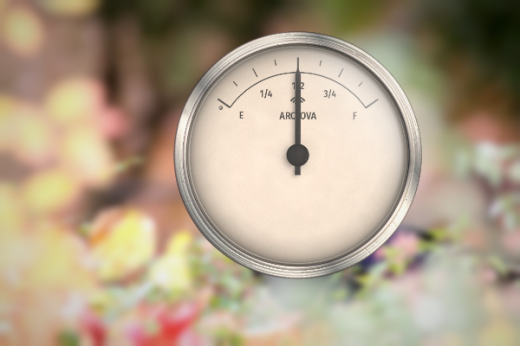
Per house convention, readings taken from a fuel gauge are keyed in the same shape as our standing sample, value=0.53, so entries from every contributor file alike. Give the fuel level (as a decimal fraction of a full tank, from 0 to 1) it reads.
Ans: value=0.5
